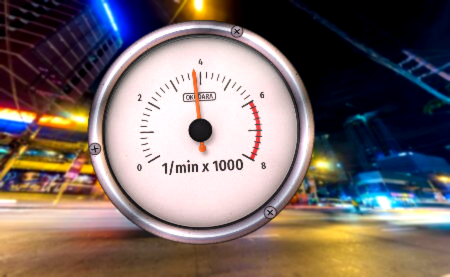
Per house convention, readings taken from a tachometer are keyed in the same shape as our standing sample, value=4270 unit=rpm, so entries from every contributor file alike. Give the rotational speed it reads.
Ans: value=3800 unit=rpm
